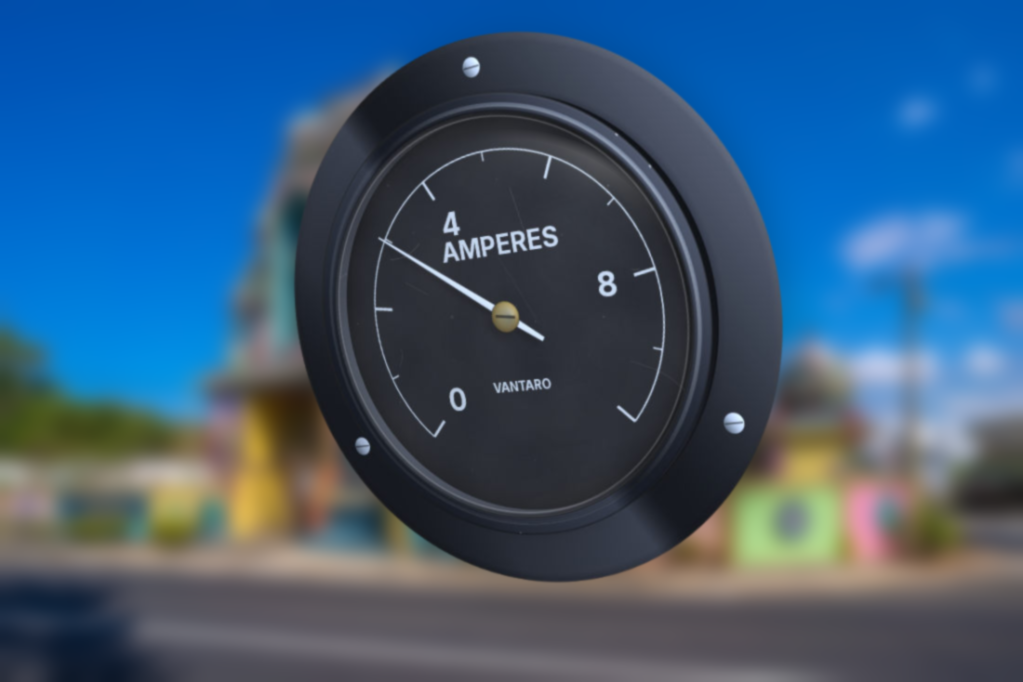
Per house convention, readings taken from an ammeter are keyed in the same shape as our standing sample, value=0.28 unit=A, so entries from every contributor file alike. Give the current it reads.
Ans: value=3 unit=A
